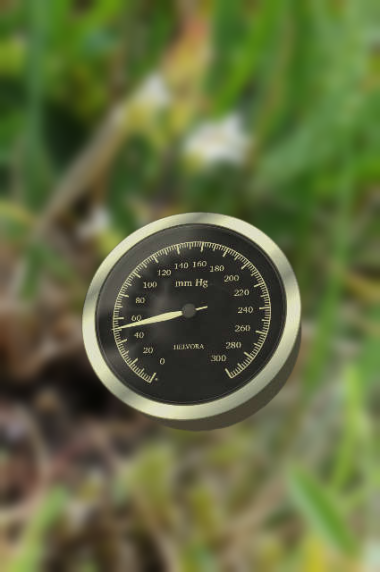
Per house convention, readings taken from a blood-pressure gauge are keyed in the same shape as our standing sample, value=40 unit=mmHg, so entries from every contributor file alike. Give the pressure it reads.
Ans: value=50 unit=mmHg
